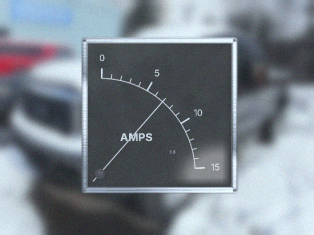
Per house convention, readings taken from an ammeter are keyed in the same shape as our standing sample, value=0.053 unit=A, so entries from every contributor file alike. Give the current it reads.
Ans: value=7 unit=A
